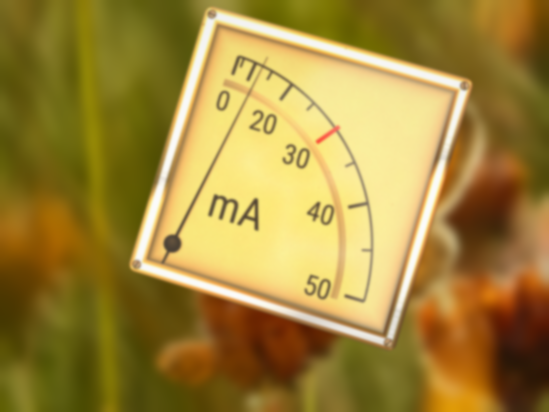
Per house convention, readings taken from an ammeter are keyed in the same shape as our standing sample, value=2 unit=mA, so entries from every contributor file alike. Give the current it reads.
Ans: value=12.5 unit=mA
